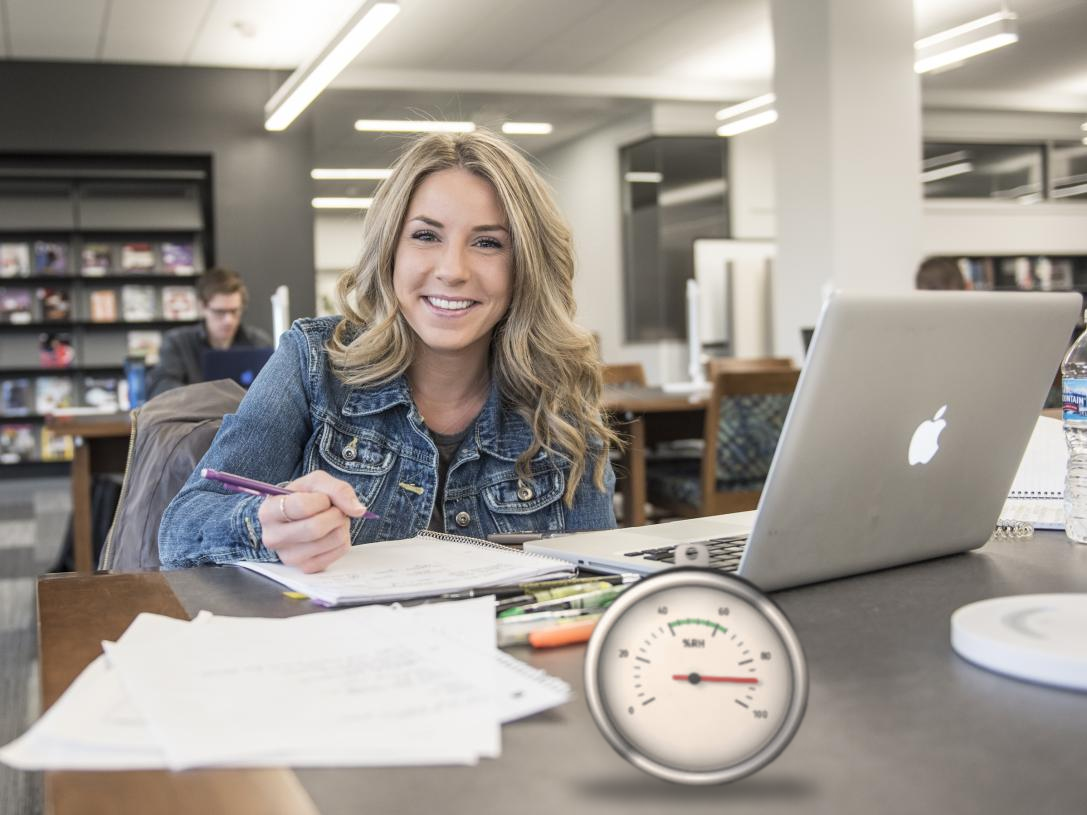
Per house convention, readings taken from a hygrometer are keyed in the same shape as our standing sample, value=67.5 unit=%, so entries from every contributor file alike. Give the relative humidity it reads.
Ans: value=88 unit=%
